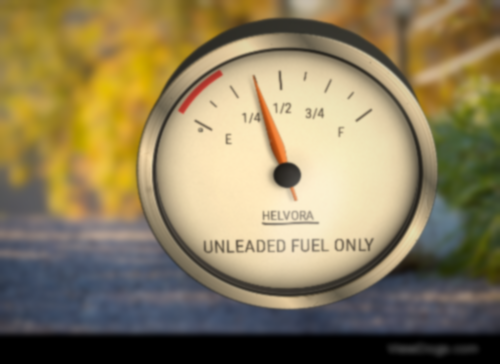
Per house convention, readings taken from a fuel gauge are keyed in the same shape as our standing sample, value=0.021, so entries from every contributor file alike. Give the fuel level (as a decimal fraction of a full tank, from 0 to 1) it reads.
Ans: value=0.375
